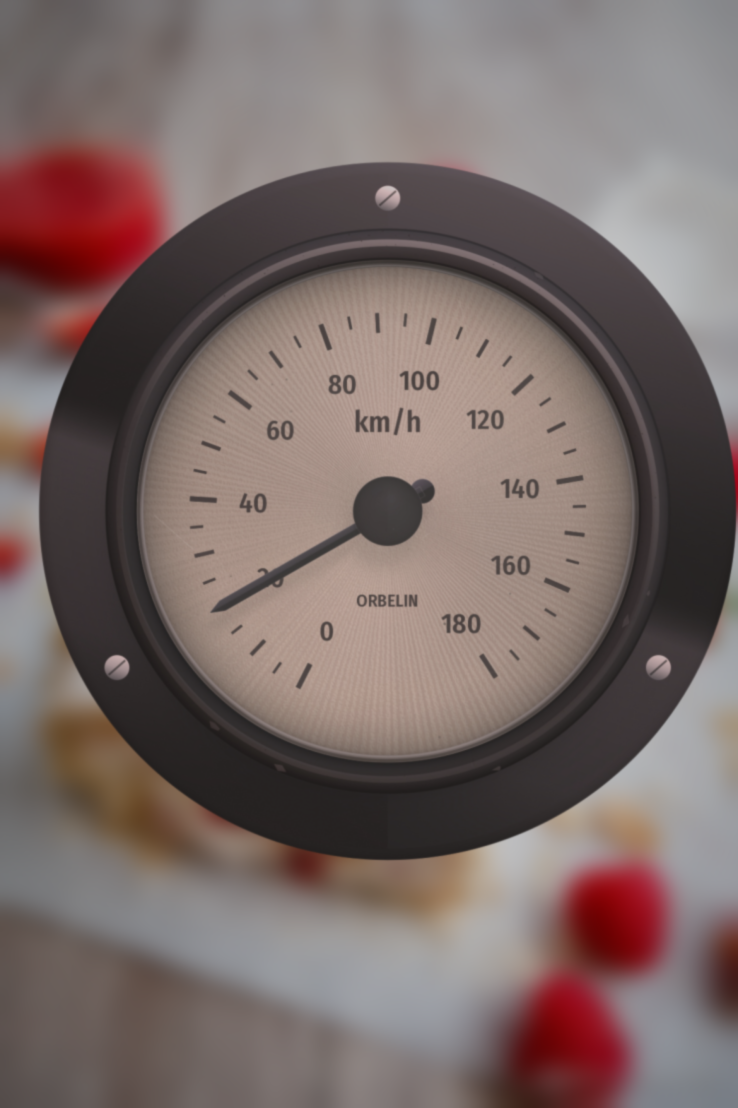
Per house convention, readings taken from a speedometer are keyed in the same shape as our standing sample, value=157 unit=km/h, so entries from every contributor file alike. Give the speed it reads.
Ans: value=20 unit=km/h
